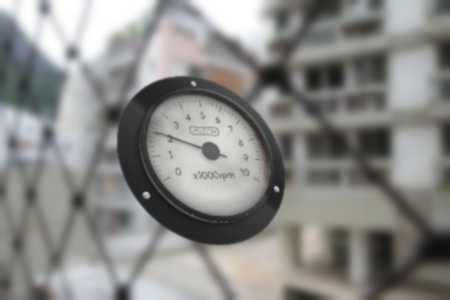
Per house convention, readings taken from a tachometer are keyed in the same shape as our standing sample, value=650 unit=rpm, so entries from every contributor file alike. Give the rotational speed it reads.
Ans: value=2000 unit=rpm
